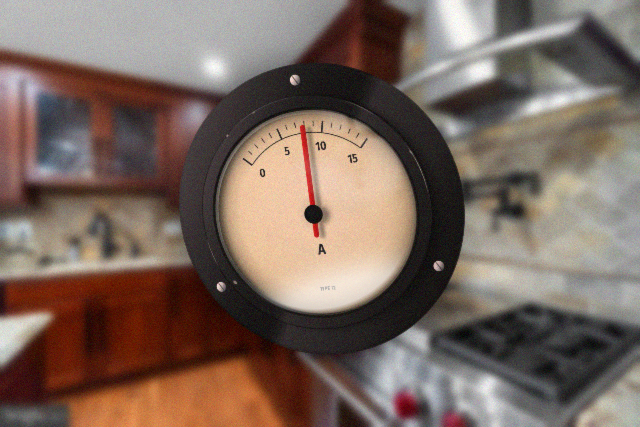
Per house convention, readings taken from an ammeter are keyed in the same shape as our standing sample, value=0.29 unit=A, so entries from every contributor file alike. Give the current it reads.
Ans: value=8 unit=A
